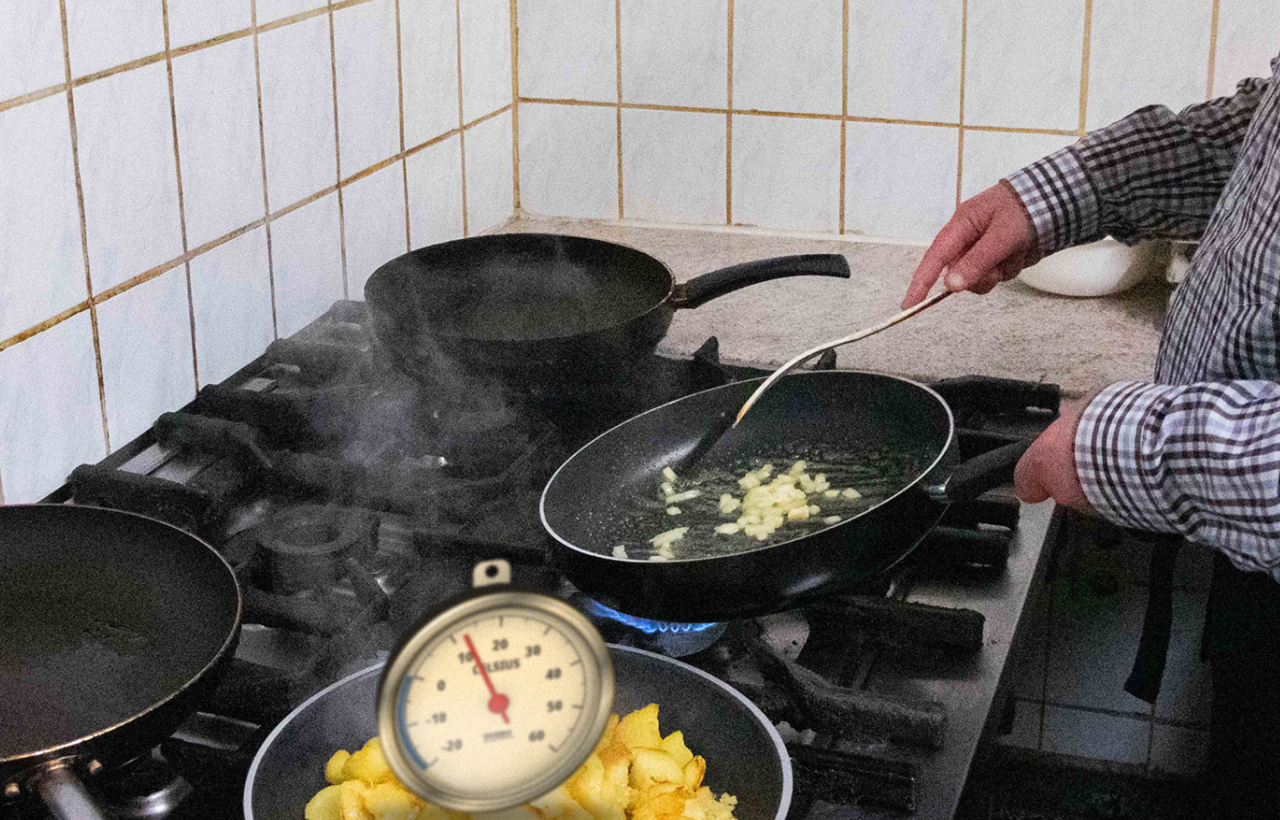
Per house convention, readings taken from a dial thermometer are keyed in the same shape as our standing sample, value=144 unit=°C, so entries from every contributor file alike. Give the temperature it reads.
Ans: value=12.5 unit=°C
